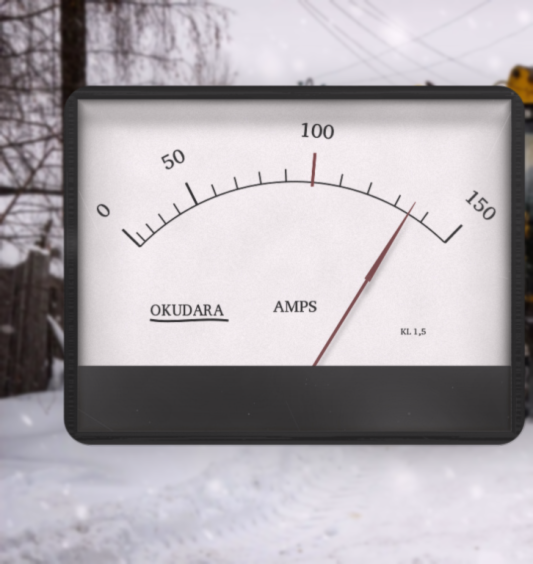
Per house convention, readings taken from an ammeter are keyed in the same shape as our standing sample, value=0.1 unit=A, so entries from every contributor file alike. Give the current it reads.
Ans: value=135 unit=A
